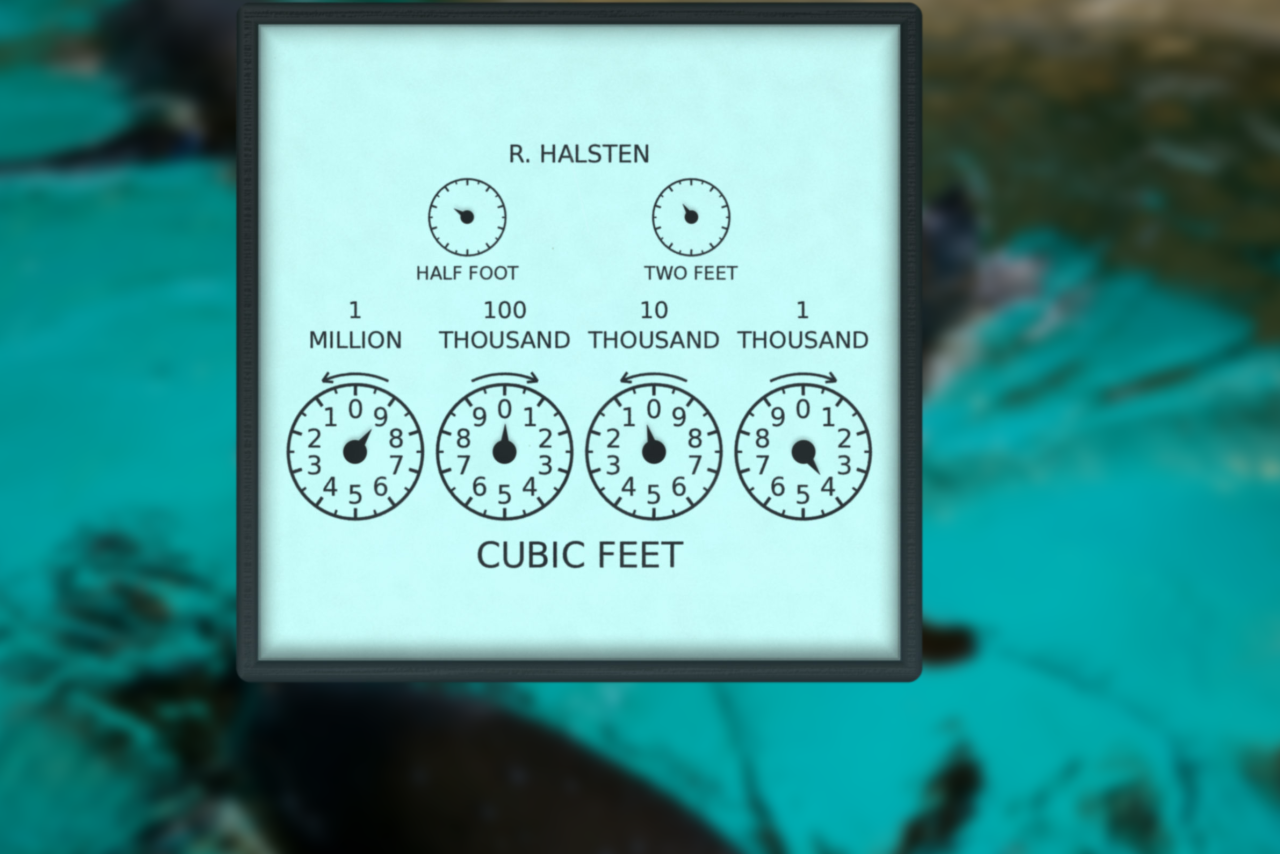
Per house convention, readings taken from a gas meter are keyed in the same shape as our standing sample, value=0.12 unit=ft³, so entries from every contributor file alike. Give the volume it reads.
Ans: value=900400 unit=ft³
